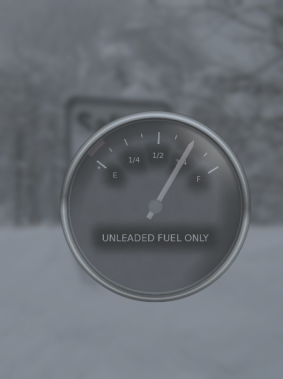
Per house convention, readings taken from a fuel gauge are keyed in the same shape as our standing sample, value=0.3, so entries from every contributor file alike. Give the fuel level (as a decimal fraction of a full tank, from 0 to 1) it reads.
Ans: value=0.75
